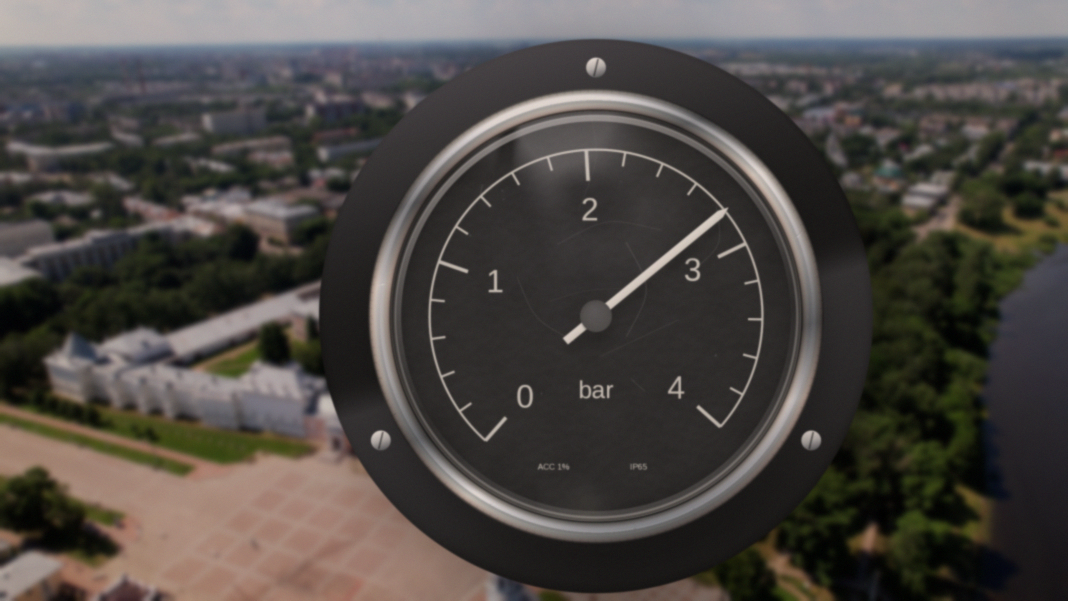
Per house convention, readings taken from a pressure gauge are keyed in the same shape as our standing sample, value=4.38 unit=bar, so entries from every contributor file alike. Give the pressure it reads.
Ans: value=2.8 unit=bar
